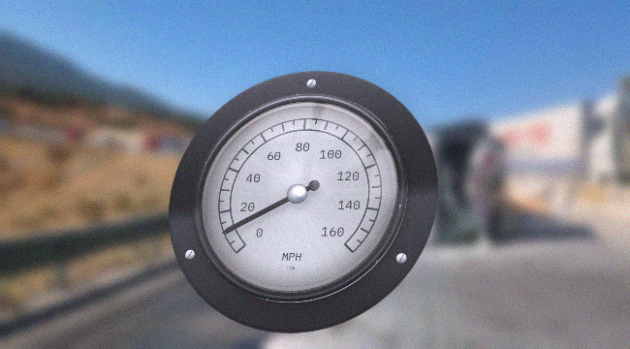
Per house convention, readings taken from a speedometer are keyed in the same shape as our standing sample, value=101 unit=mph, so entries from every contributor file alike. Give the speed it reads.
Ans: value=10 unit=mph
